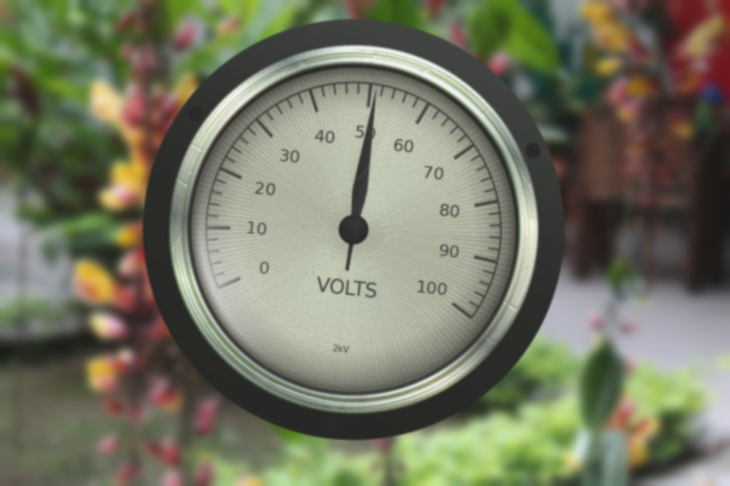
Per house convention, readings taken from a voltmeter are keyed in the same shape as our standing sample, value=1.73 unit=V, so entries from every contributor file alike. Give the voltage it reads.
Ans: value=51 unit=V
